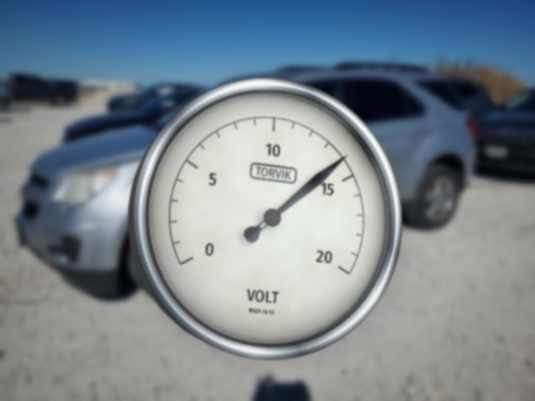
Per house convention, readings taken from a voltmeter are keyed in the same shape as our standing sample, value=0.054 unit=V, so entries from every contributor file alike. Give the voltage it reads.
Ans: value=14 unit=V
